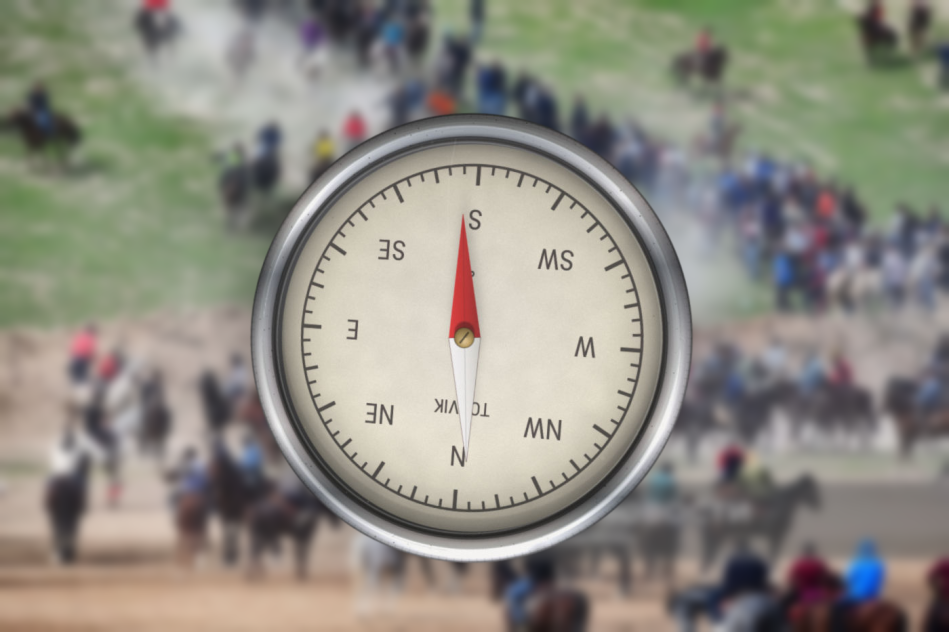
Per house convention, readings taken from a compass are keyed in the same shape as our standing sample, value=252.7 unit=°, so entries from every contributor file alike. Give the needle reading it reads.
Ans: value=175 unit=°
